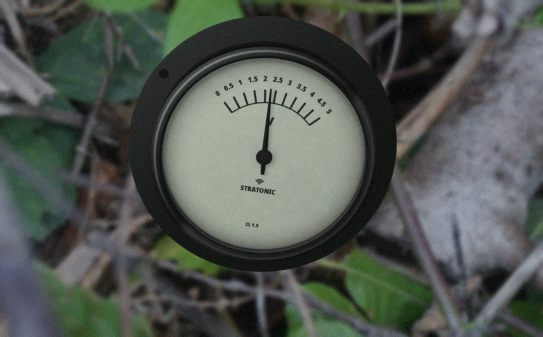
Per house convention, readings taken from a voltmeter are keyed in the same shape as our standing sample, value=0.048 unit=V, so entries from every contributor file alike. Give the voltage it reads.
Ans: value=2.25 unit=V
